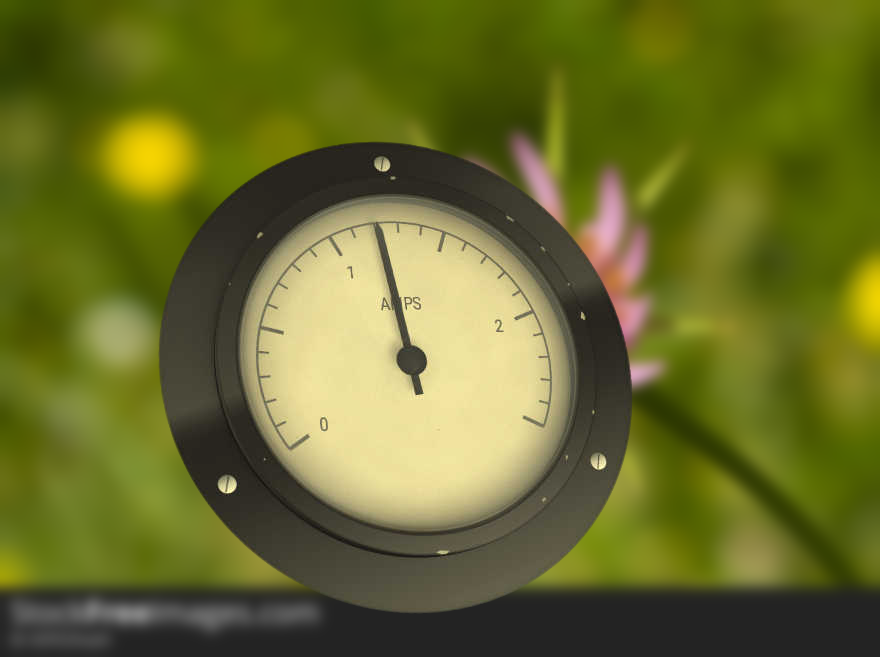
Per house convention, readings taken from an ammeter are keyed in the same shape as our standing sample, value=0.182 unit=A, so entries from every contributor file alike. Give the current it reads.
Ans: value=1.2 unit=A
